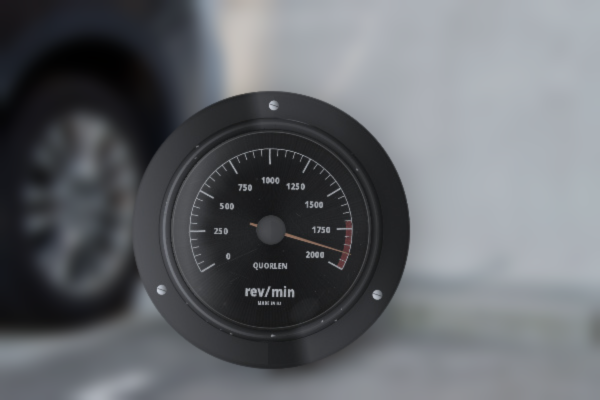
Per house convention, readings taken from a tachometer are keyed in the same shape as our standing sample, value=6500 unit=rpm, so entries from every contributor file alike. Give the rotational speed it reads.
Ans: value=1900 unit=rpm
